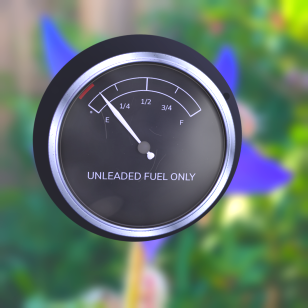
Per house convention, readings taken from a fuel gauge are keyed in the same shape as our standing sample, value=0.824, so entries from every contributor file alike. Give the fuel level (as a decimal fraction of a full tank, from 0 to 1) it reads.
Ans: value=0.125
